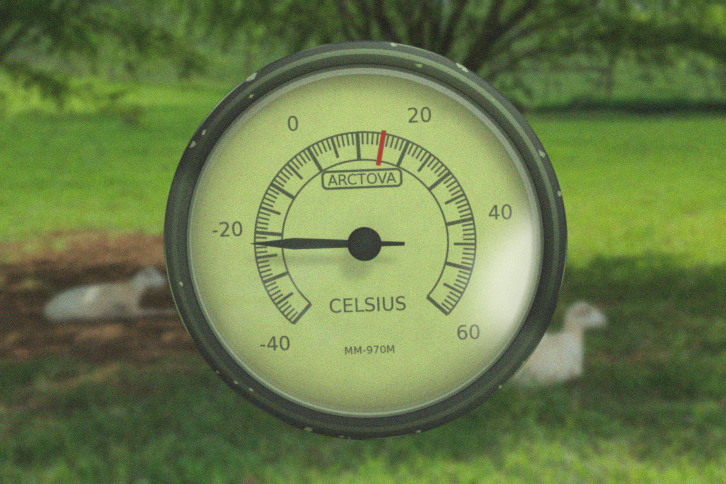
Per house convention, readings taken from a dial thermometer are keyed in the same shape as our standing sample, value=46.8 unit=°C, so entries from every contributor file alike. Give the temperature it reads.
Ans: value=-22 unit=°C
